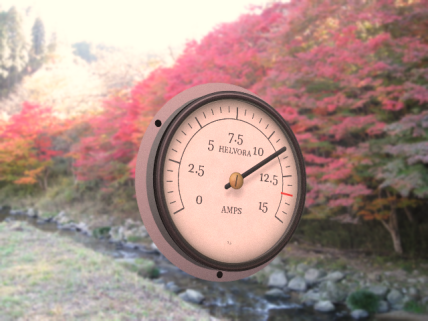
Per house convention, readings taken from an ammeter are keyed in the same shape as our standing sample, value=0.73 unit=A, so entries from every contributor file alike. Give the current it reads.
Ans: value=11 unit=A
